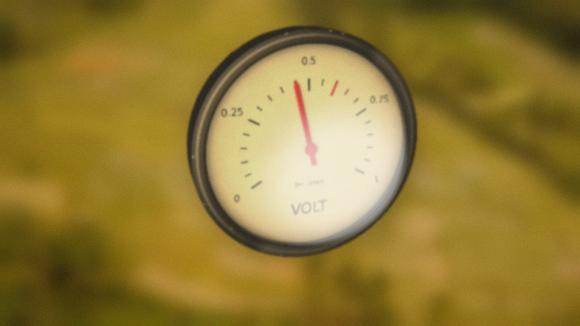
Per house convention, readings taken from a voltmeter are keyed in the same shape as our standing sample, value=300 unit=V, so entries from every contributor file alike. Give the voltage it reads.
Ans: value=0.45 unit=V
